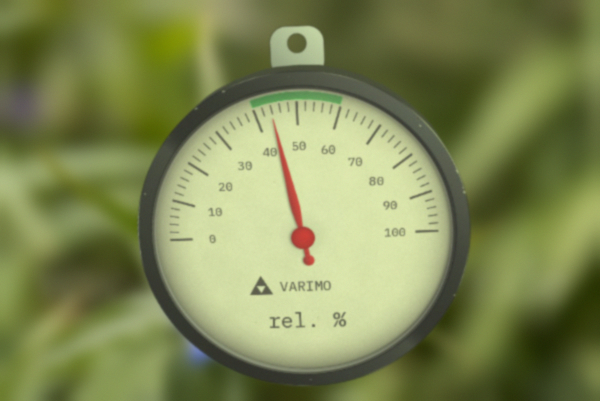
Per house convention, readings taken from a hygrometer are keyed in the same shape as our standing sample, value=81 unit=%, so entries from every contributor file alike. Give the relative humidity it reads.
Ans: value=44 unit=%
